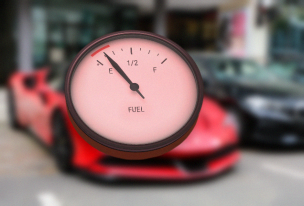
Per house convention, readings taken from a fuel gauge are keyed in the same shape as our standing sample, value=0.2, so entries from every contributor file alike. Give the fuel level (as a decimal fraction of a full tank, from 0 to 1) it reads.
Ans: value=0.125
